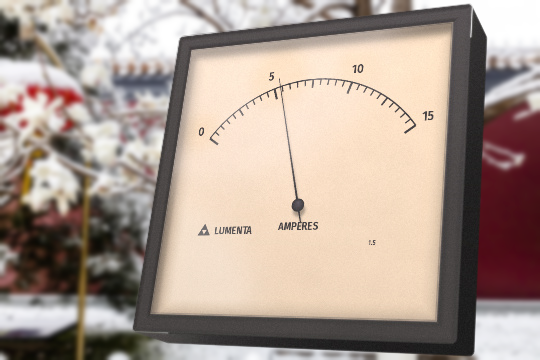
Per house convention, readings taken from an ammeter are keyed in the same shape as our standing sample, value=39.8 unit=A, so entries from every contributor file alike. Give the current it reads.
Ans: value=5.5 unit=A
